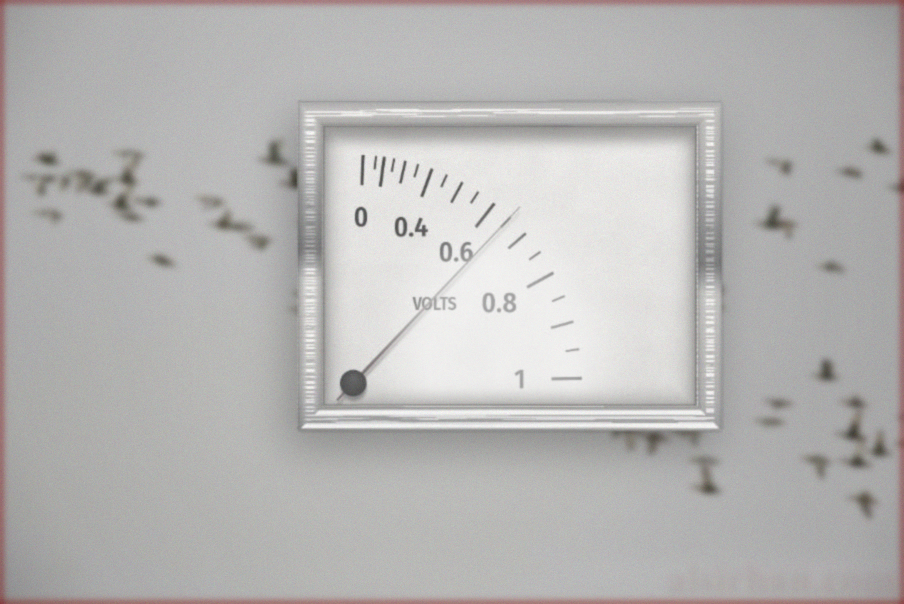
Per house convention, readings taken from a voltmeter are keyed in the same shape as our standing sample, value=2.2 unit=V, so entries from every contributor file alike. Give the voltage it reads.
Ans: value=0.65 unit=V
